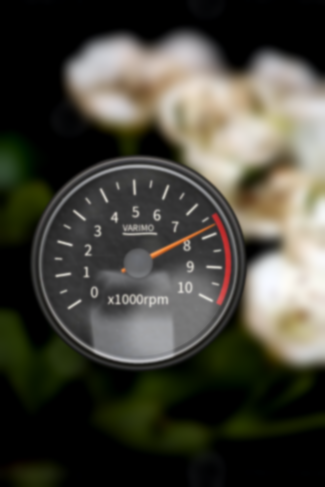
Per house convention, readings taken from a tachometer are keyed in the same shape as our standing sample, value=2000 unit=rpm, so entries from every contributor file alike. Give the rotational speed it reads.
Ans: value=7750 unit=rpm
